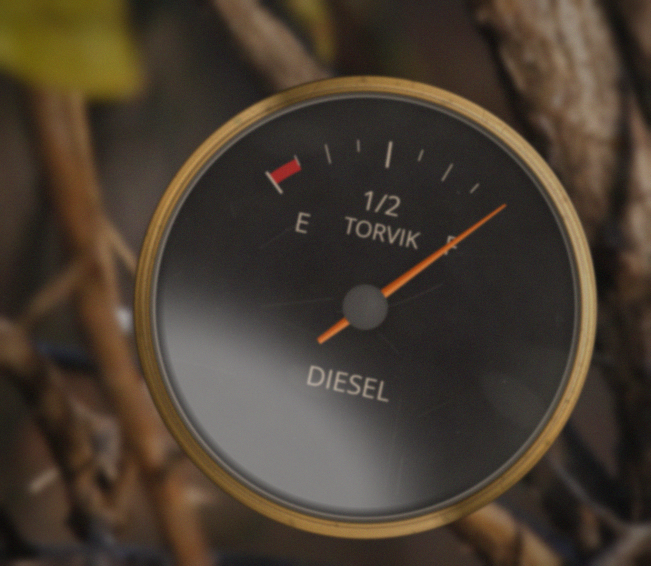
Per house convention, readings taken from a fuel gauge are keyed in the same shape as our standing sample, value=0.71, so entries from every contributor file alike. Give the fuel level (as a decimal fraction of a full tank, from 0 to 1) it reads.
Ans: value=1
